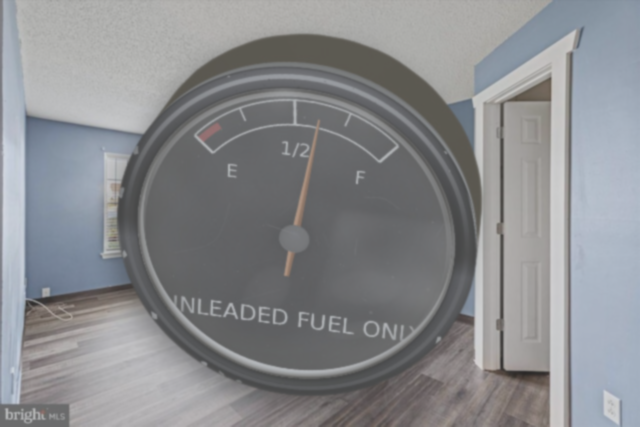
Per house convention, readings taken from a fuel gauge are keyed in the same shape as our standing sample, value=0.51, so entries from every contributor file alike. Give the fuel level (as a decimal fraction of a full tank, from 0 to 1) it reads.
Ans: value=0.625
